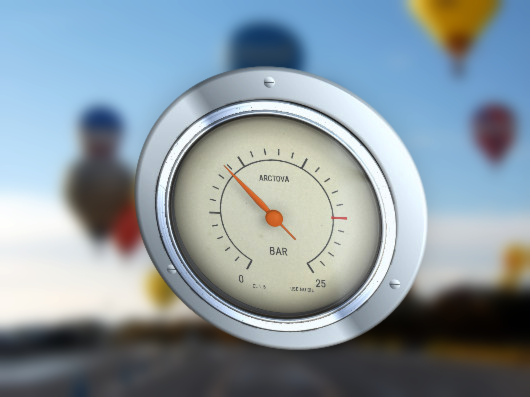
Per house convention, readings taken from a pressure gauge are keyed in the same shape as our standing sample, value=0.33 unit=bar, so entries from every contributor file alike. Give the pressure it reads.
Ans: value=9 unit=bar
